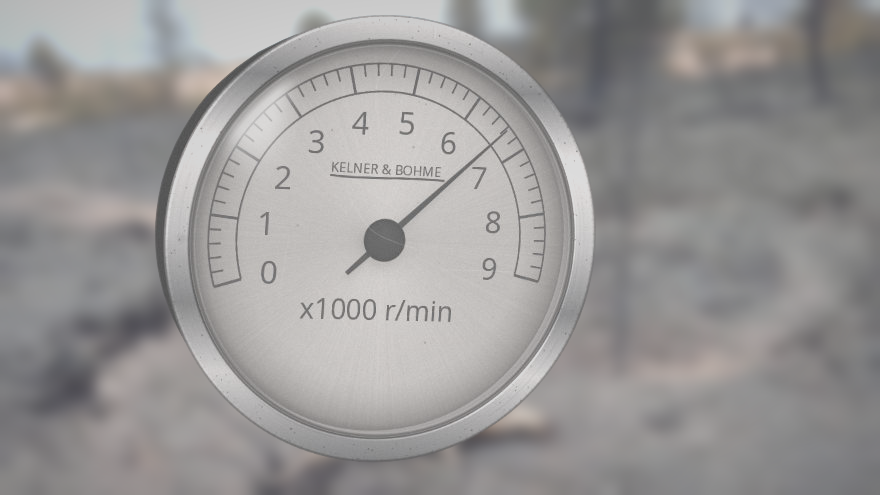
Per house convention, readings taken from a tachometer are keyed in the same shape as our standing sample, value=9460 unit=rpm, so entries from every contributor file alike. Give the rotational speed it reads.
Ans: value=6600 unit=rpm
